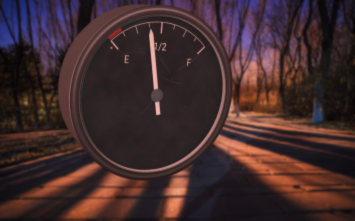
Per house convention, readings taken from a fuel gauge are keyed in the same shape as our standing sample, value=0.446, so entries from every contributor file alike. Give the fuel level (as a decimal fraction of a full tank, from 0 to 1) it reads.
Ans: value=0.375
